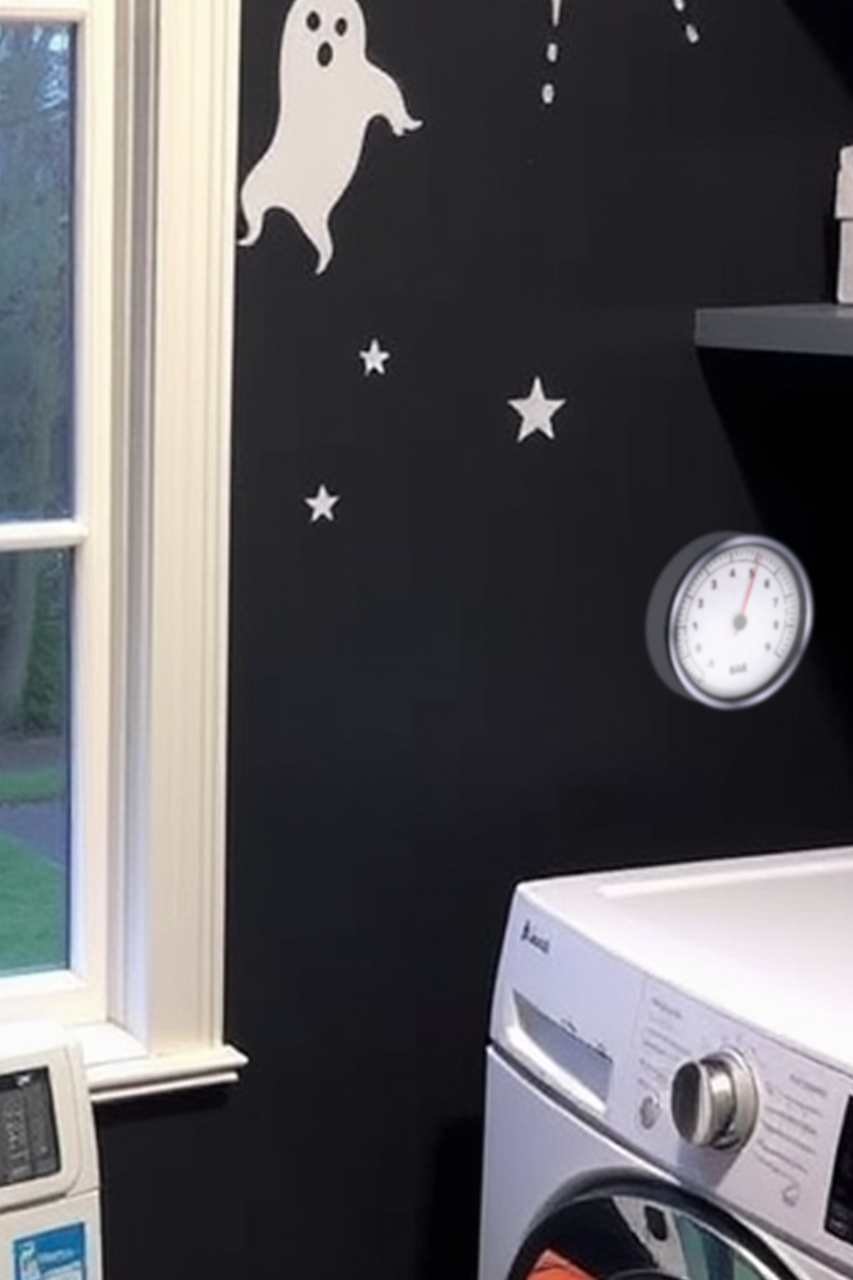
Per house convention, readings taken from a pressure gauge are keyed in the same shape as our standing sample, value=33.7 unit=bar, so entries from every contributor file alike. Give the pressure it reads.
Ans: value=5 unit=bar
